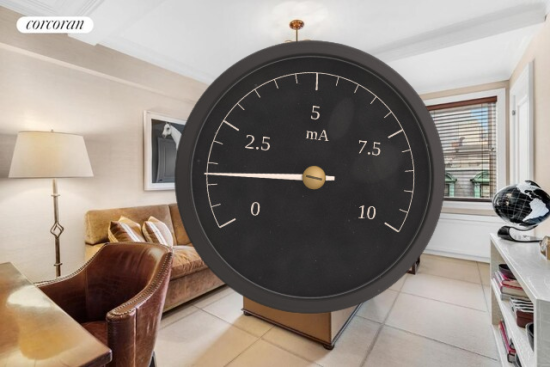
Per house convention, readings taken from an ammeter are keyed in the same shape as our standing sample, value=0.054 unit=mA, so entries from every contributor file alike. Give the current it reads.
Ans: value=1.25 unit=mA
